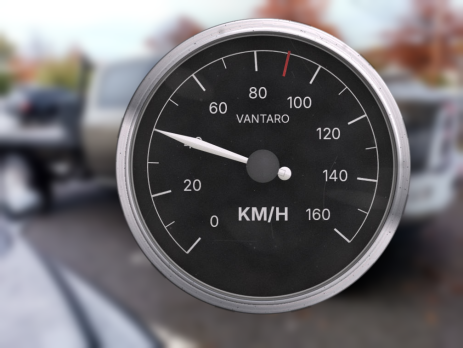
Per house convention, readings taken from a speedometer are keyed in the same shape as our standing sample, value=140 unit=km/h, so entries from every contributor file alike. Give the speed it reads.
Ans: value=40 unit=km/h
